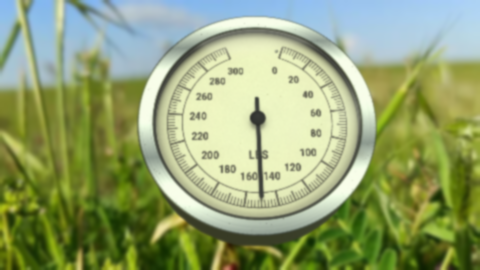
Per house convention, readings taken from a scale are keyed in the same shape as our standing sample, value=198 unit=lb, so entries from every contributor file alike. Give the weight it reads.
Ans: value=150 unit=lb
